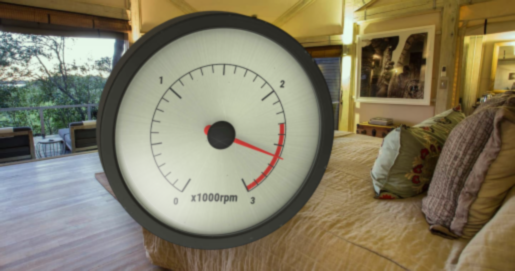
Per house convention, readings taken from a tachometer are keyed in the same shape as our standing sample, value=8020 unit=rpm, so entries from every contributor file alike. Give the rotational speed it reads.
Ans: value=2600 unit=rpm
